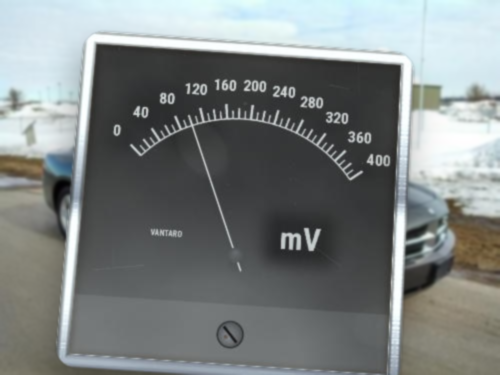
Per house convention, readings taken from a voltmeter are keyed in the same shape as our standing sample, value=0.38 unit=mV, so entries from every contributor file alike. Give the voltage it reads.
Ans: value=100 unit=mV
